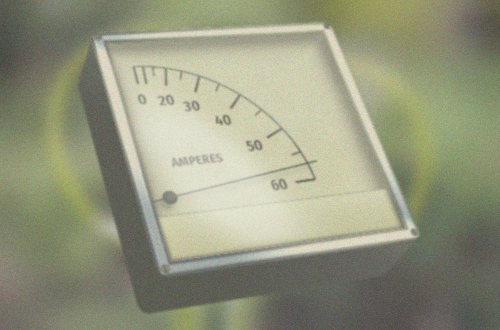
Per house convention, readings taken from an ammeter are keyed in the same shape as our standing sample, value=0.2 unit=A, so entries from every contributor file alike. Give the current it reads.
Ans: value=57.5 unit=A
